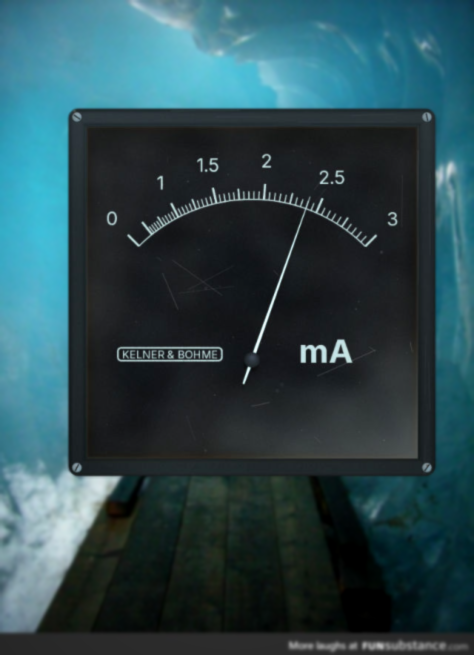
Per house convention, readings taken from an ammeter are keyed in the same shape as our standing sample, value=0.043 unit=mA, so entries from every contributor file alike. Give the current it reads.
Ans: value=2.4 unit=mA
